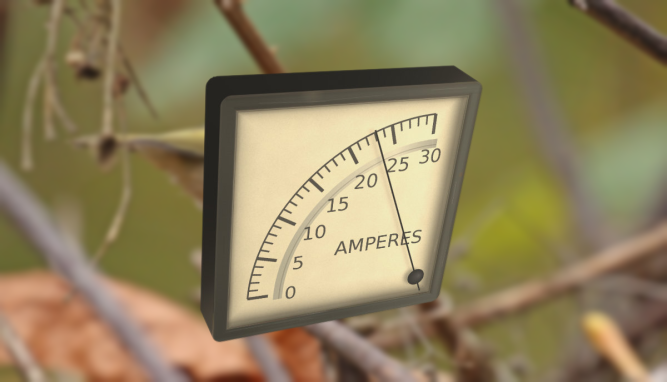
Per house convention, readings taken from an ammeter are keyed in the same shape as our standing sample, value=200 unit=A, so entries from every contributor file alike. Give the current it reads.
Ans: value=23 unit=A
